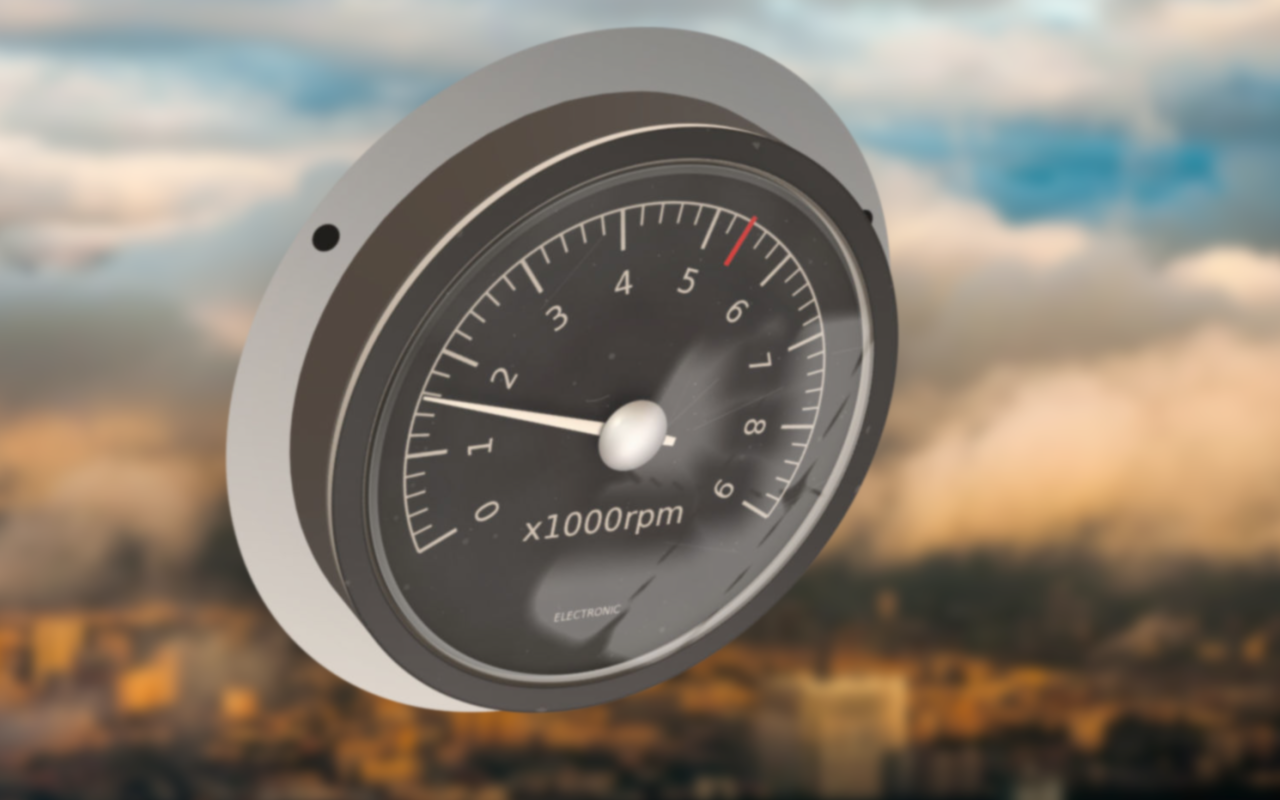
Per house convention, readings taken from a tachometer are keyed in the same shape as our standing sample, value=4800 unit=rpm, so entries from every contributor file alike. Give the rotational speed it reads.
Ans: value=1600 unit=rpm
